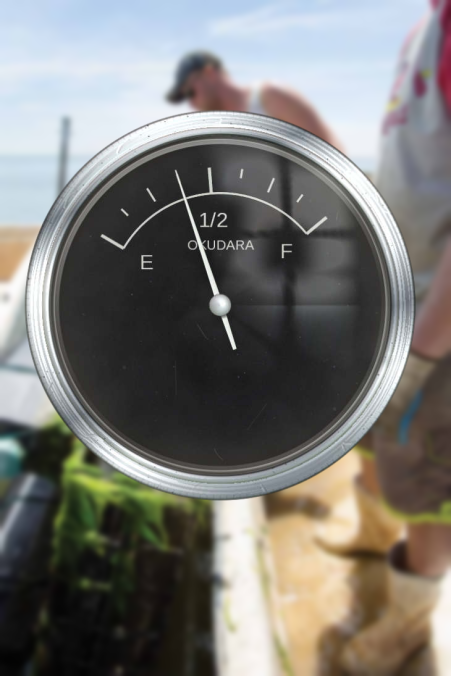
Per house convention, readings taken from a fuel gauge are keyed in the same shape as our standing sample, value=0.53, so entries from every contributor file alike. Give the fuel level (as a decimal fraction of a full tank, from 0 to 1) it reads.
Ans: value=0.375
